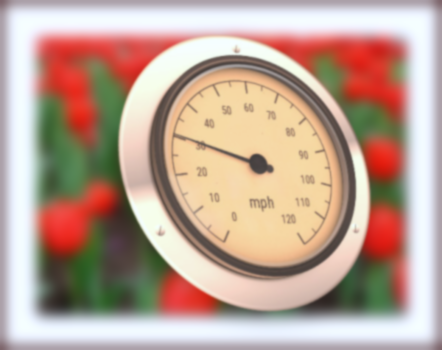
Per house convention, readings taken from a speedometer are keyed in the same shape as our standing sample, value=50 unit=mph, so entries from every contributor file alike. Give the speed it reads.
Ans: value=30 unit=mph
